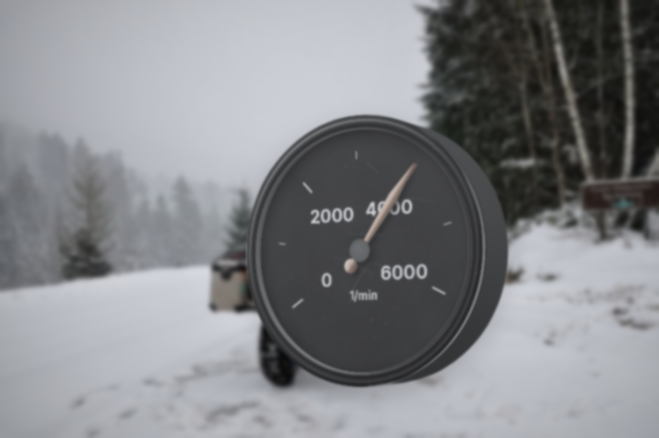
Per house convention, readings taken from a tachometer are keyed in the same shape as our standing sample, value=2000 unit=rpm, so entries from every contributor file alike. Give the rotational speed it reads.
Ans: value=4000 unit=rpm
